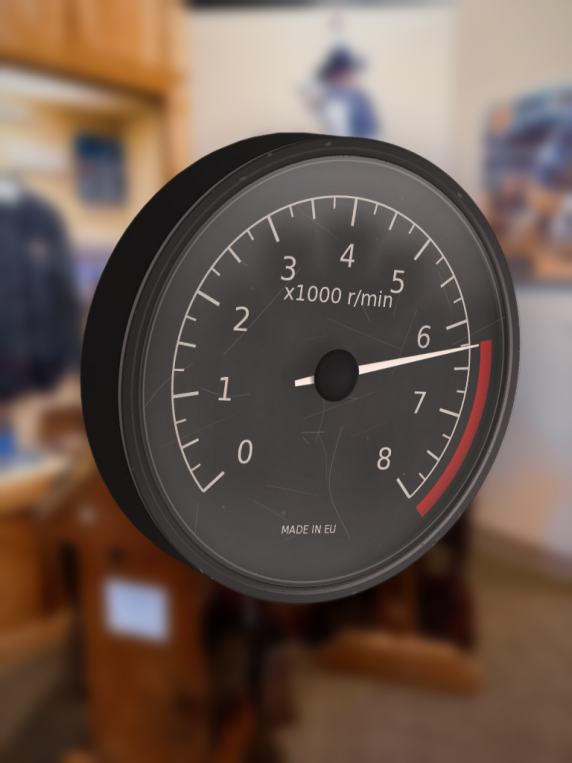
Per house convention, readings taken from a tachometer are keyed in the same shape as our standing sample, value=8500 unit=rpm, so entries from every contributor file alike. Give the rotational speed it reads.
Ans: value=6250 unit=rpm
